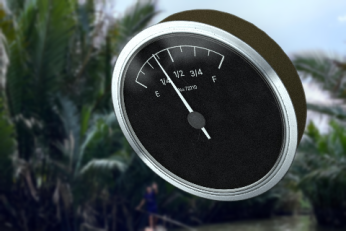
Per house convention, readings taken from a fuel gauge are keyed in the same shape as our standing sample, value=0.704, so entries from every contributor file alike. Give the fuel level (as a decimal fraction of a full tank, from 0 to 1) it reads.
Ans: value=0.375
